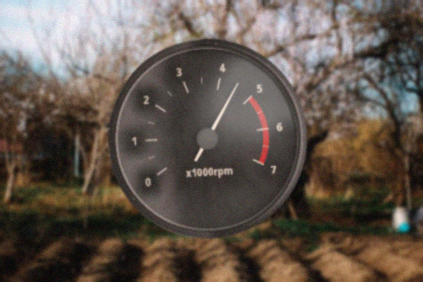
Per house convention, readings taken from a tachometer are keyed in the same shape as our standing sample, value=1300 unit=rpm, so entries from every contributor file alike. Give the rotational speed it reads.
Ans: value=4500 unit=rpm
